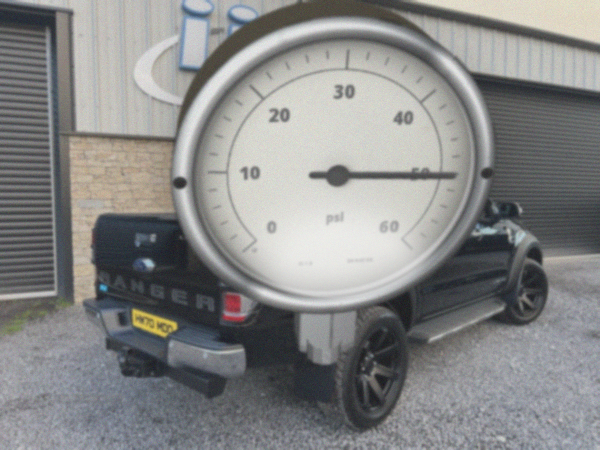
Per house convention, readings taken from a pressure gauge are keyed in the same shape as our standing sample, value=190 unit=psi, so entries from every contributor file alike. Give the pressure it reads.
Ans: value=50 unit=psi
